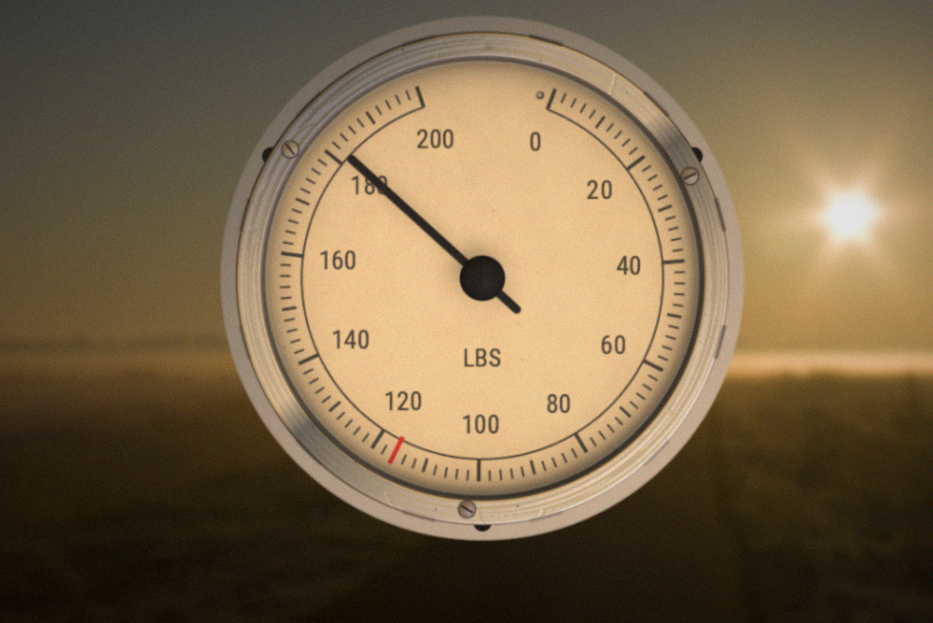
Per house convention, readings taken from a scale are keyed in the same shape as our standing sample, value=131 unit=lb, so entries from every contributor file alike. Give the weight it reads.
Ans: value=182 unit=lb
